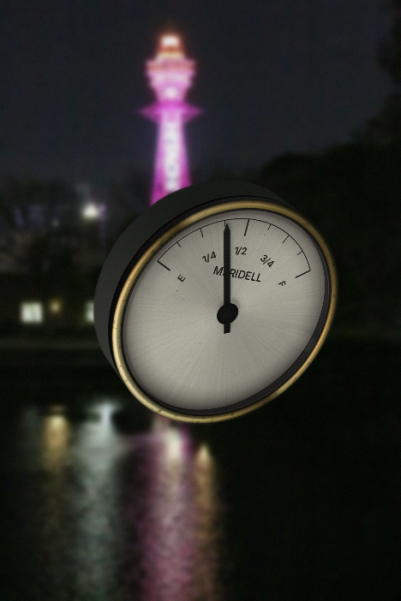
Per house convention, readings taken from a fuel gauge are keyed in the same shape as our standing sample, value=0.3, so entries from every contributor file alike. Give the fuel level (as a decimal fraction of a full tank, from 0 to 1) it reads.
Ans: value=0.375
